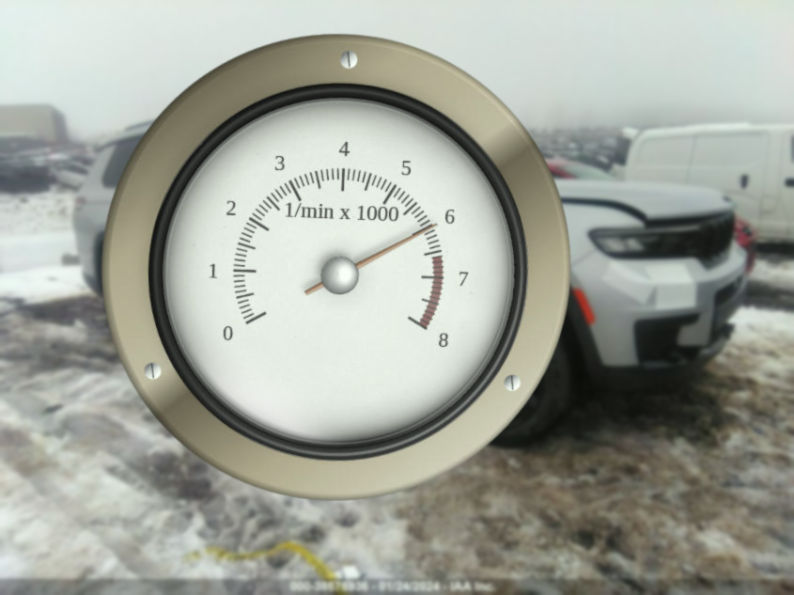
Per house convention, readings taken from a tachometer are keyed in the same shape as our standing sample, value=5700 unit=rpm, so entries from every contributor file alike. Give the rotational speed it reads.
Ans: value=6000 unit=rpm
